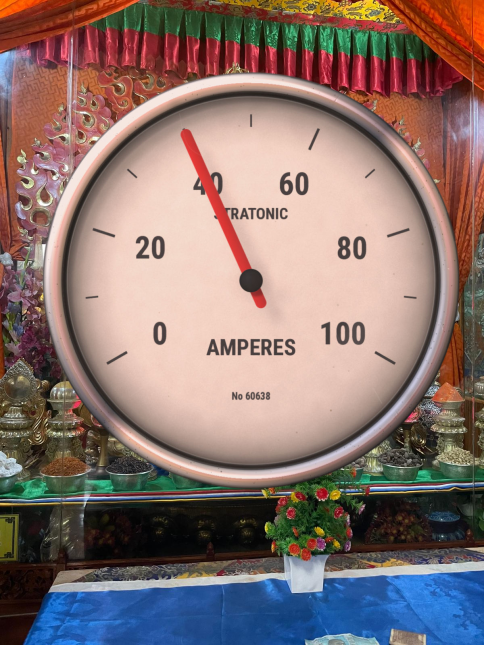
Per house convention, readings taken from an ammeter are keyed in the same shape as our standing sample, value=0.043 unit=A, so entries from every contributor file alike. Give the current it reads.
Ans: value=40 unit=A
